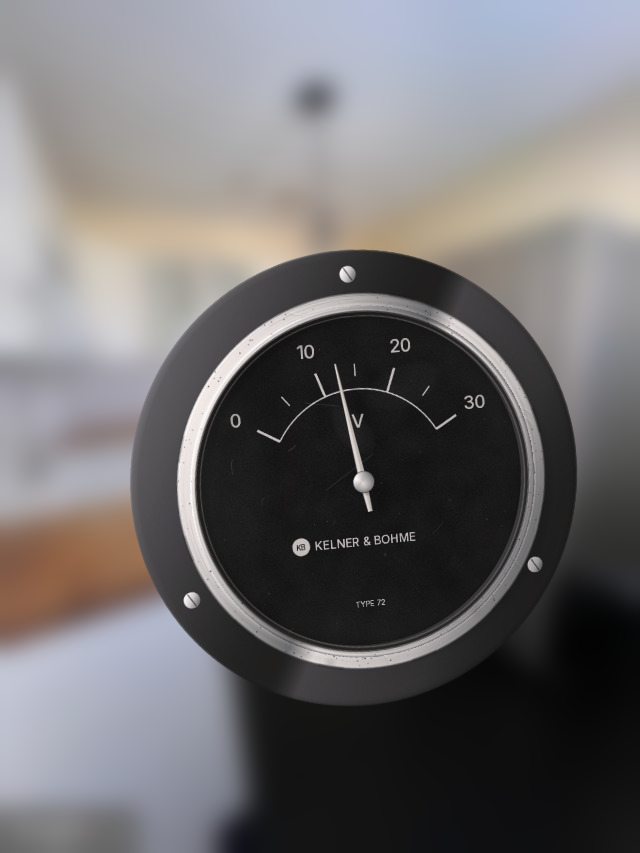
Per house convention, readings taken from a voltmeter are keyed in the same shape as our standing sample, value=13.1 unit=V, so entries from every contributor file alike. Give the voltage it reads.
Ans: value=12.5 unit=V
